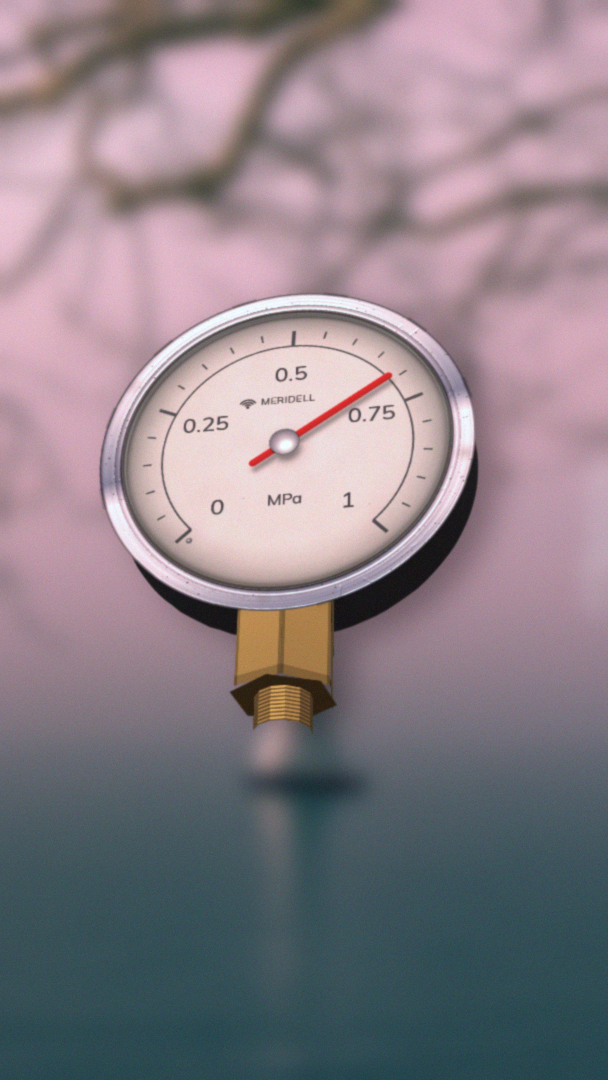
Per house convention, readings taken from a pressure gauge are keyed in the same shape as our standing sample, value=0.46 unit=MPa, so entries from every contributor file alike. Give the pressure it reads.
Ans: value=0.7 unit=MPa
